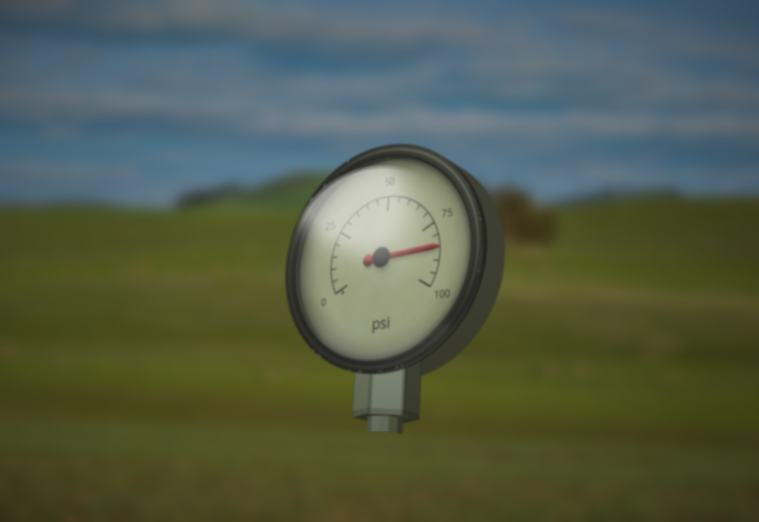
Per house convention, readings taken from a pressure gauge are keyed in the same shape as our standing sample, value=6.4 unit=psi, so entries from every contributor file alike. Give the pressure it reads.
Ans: value=85 unit=psi
